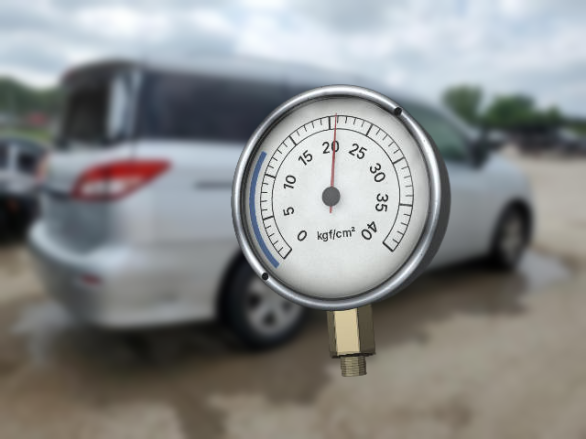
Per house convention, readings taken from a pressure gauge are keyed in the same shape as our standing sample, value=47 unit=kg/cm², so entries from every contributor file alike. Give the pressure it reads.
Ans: value=21 unit=kg/cm²
